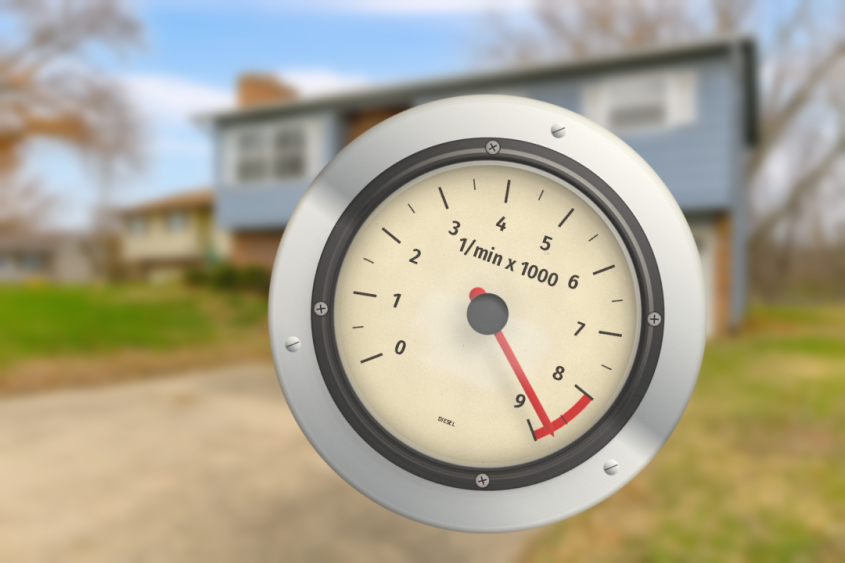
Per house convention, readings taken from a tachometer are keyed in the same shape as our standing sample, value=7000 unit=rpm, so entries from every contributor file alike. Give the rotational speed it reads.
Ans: value=8750 unit=rpm
